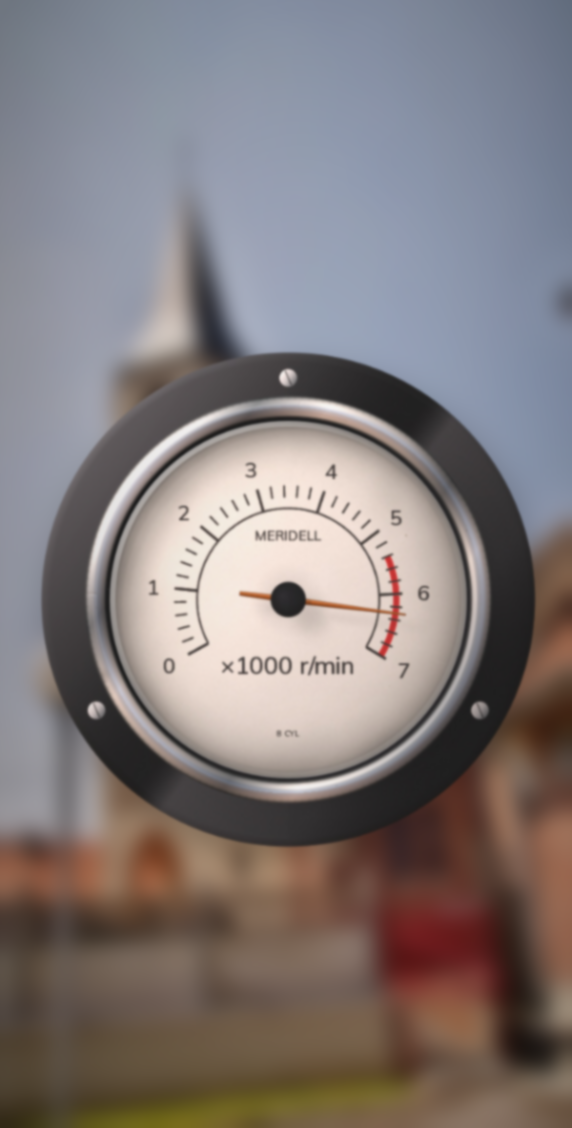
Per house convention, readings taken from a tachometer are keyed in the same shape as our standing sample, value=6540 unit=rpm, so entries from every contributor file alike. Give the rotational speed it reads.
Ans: value=6300 unit=rpm
